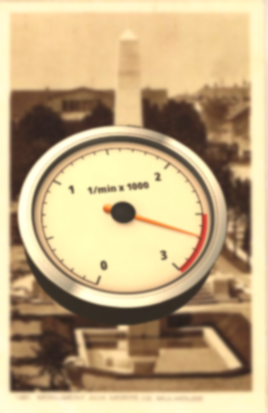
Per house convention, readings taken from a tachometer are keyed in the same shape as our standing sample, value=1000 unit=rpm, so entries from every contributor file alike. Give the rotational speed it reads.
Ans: value=2700 unit=rpm
